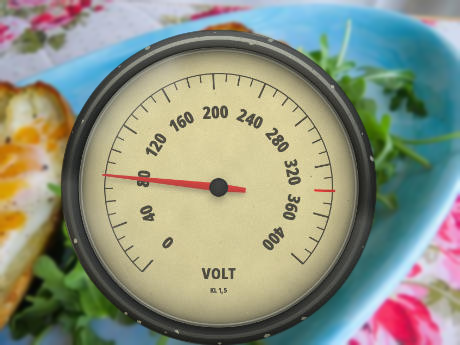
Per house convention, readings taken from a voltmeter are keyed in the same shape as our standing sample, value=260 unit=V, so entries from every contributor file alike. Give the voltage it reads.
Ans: value=80 unit=V
